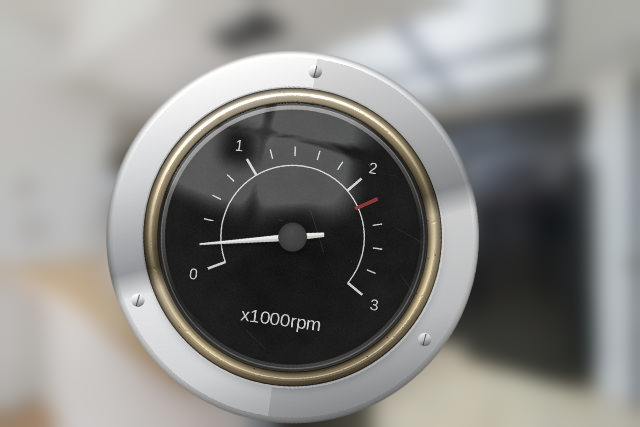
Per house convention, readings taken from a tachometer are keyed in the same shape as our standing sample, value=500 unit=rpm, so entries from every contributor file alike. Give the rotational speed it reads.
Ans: value=200 unit=rpm
